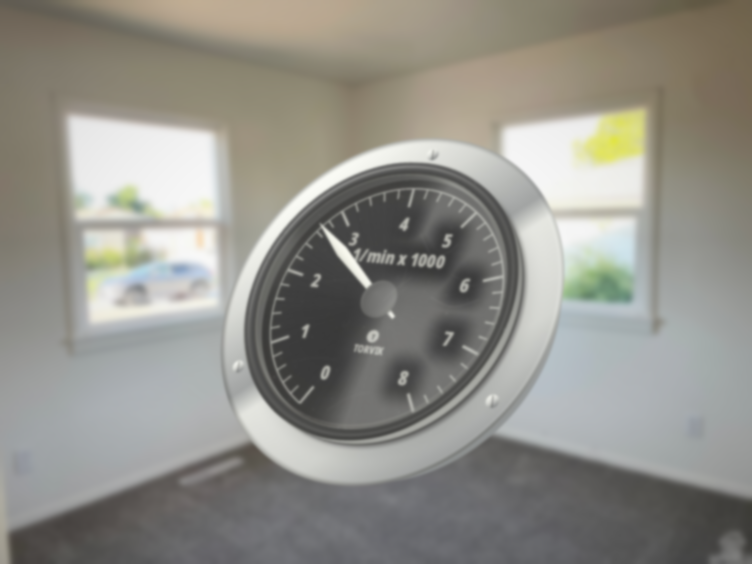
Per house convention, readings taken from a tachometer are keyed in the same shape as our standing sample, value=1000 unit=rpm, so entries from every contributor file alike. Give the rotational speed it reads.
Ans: value=2700 unit=rpm
